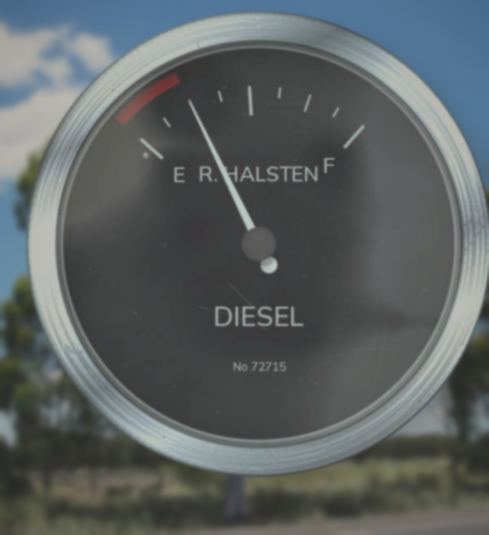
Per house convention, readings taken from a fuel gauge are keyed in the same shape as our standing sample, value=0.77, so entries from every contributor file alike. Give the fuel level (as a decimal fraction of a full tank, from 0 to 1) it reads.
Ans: value=0.25
